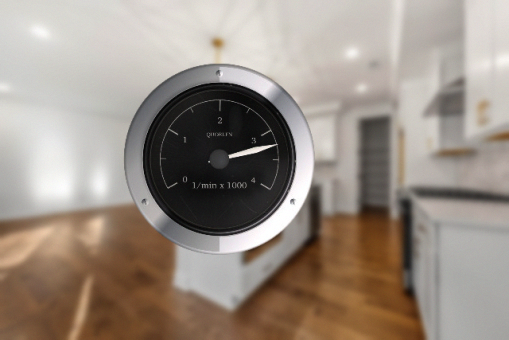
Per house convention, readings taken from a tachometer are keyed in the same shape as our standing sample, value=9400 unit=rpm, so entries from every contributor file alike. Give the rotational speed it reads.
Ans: value=3250 unit=rpm
